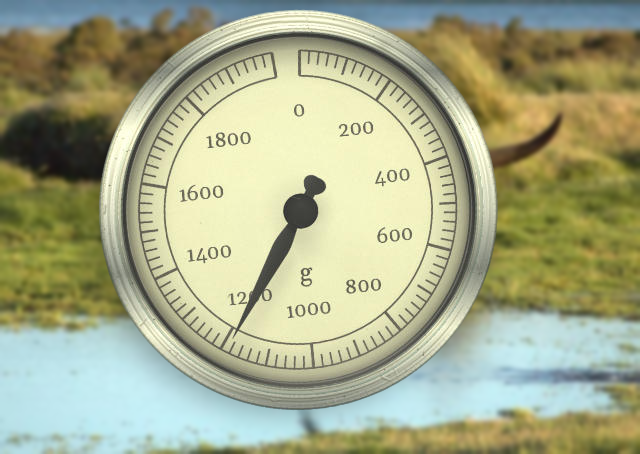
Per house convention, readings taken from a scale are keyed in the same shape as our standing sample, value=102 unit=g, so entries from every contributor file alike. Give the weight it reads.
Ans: value=1190 unit=g
